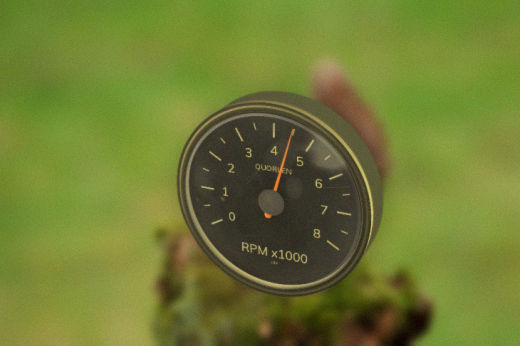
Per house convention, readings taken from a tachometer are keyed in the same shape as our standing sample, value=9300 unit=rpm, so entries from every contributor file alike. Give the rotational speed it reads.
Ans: value=4500 unit=rpm
